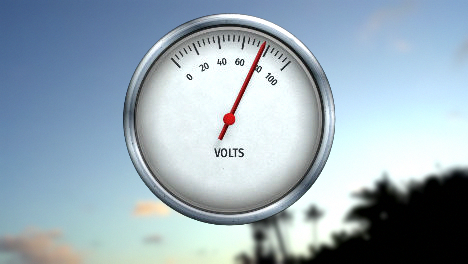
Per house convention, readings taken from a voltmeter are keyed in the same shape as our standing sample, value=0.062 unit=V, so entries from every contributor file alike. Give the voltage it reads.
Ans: value=76 unit=V
